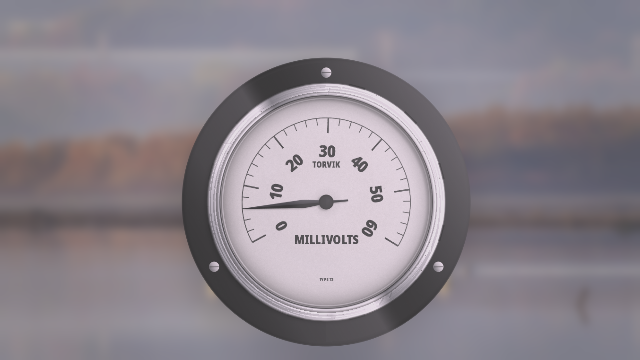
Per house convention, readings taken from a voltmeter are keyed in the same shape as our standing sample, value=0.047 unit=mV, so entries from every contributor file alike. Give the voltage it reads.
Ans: value=6 unit=mV
